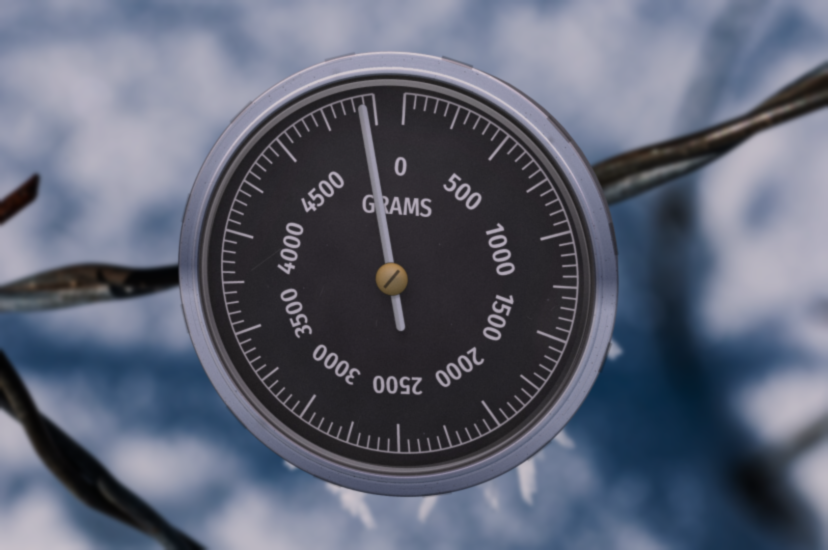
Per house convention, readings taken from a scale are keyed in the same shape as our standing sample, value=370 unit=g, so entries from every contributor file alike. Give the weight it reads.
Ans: value=4950 unit=g
